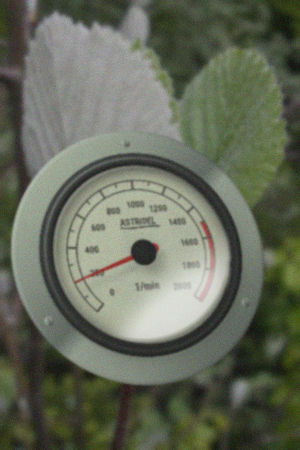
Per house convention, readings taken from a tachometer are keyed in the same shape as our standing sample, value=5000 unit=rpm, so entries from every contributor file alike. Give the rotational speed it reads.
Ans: value=200 unit=rpm
